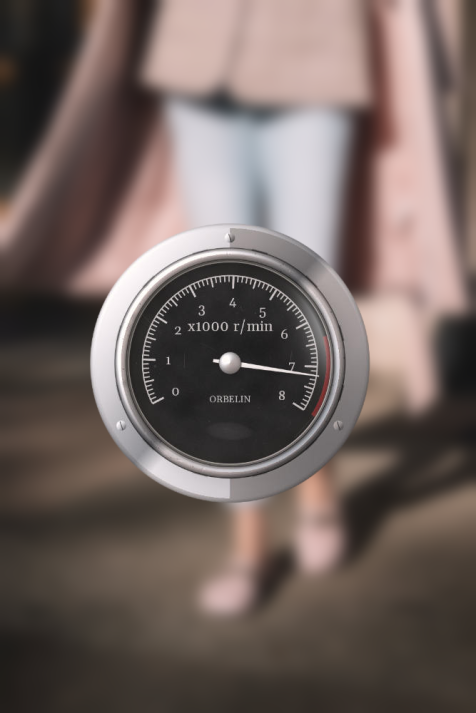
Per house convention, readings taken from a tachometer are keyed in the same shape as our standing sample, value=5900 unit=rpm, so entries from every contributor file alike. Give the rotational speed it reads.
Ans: value=7200 unit=rpm
